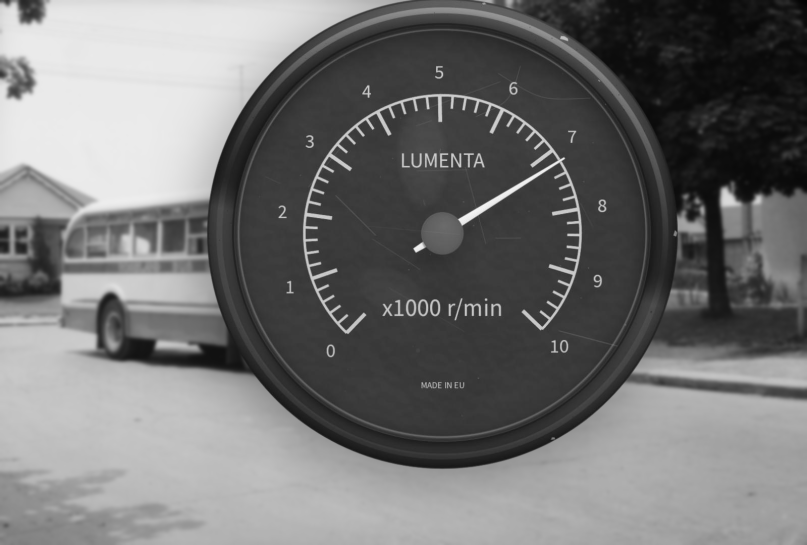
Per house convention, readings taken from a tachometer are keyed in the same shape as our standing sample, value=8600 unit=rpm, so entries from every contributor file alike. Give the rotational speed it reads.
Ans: value=7200 unit=rpm
